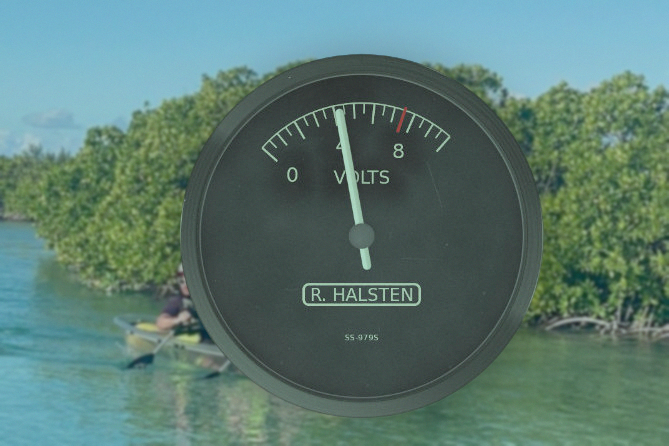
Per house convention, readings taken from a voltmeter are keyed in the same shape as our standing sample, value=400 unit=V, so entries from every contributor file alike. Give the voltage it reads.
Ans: value=4.25 unit=V
